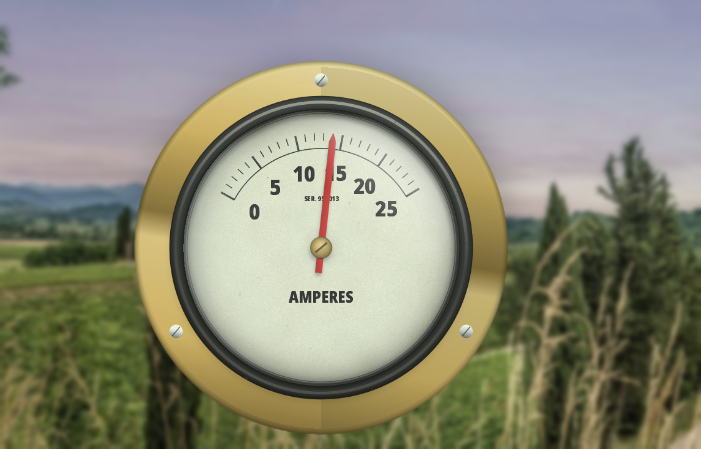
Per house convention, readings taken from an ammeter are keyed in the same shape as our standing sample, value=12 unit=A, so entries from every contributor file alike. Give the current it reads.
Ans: value=14 unit=A
